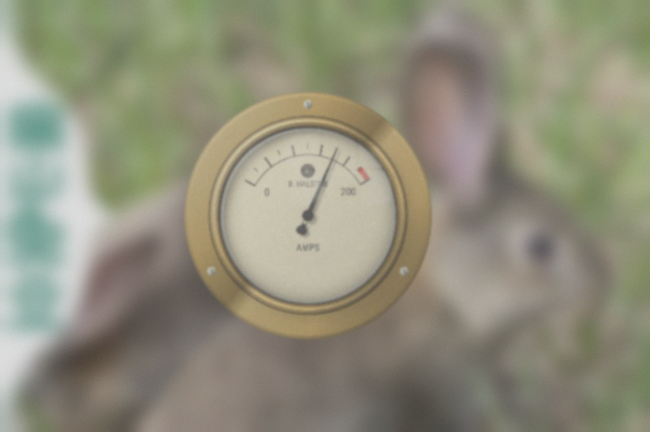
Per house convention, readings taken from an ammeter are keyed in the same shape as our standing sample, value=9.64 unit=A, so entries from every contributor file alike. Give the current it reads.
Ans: value=140 unit=A
